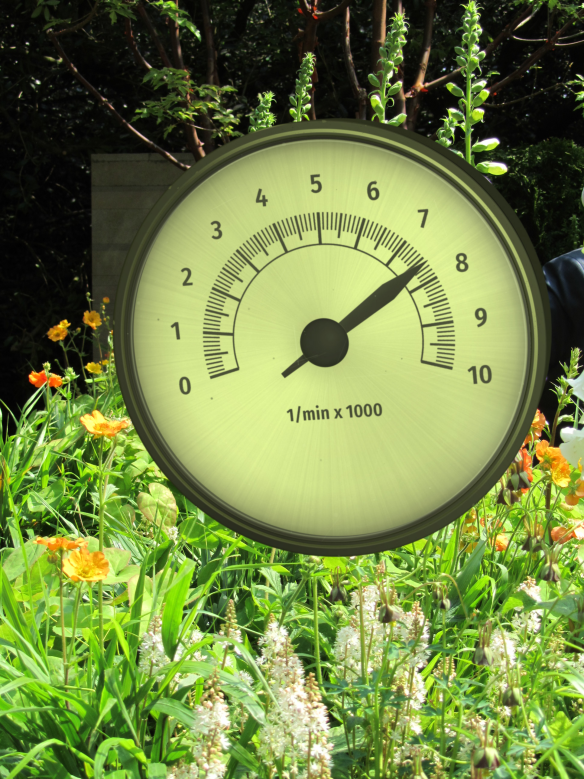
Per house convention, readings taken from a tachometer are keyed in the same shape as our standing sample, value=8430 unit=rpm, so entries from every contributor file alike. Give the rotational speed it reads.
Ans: value=7600 unit=rpm
